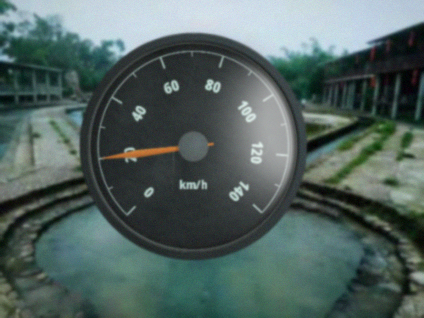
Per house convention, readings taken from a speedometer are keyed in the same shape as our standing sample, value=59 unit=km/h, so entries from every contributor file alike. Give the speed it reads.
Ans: value=20 unit=km/h
